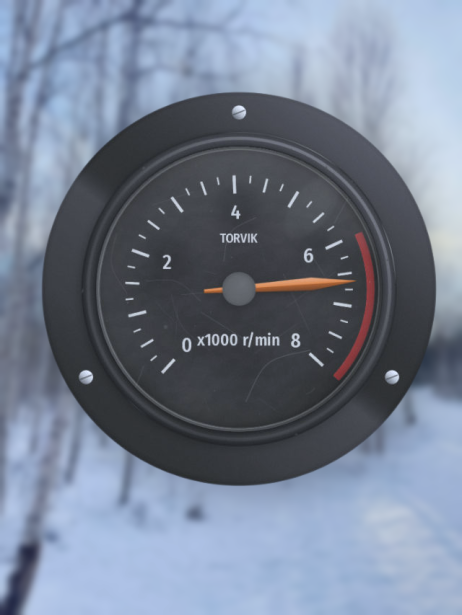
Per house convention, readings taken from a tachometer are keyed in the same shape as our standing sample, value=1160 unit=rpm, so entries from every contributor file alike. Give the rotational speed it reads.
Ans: value=6625 unit=rpm
